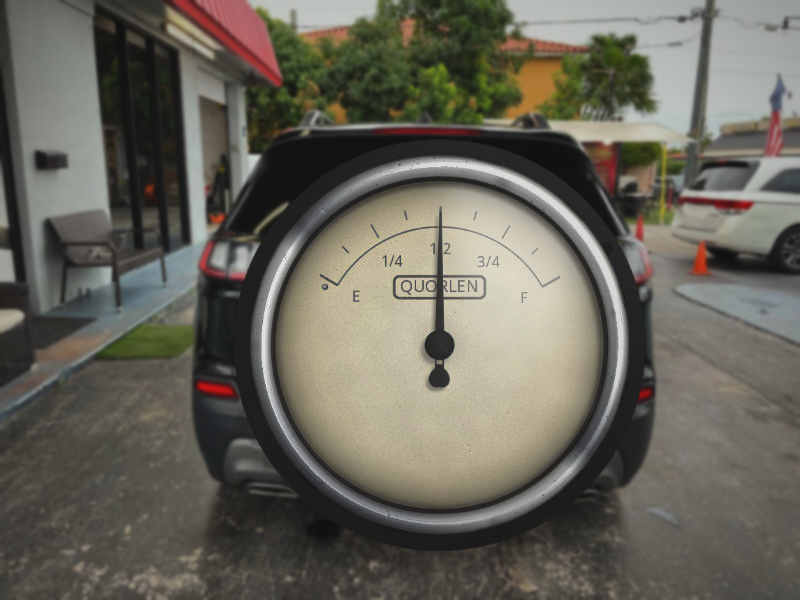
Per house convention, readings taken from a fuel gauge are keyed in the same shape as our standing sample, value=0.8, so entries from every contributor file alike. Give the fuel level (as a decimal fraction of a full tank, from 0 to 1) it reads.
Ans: value=0.5
